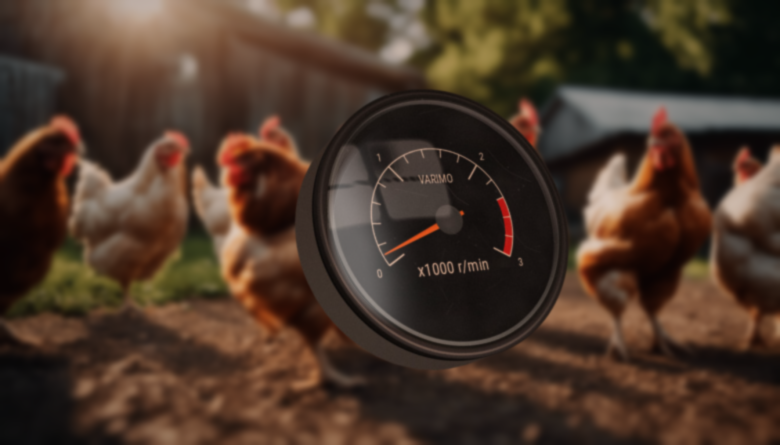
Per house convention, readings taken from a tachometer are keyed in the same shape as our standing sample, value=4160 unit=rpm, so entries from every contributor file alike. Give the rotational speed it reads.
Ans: value=100 unit=rpm
